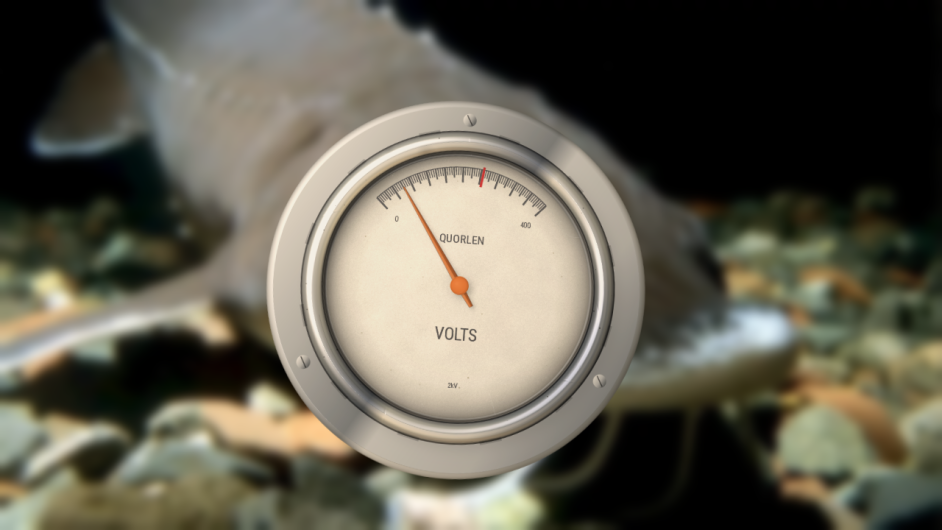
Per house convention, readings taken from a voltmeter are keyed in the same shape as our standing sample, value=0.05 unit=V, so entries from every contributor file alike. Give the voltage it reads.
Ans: value=60 unit=V
